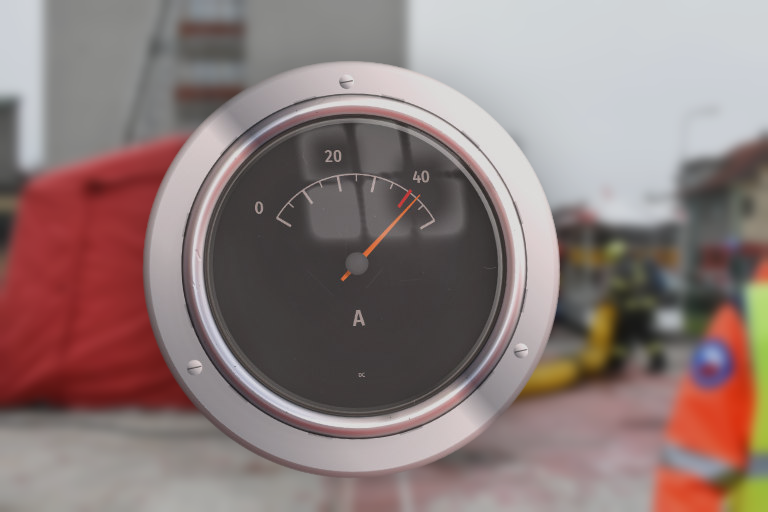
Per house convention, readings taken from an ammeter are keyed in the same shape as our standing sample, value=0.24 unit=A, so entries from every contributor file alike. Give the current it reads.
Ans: value=42.5 unit=A
